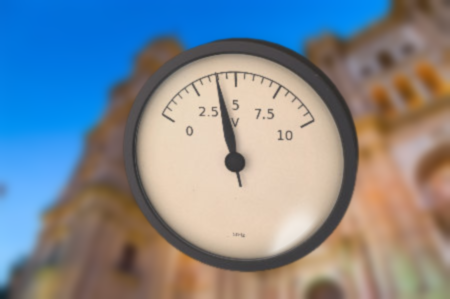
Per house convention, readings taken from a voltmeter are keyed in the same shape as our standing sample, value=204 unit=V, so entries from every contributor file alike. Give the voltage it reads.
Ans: value=4 unit=V
